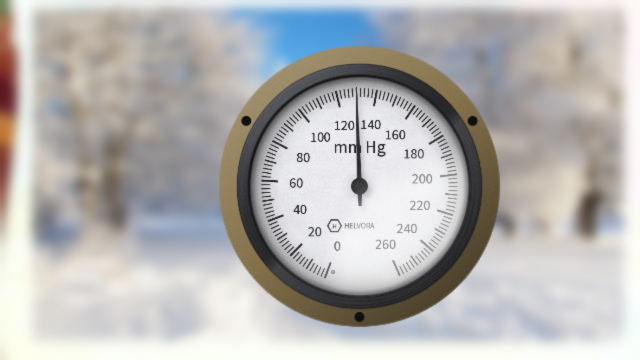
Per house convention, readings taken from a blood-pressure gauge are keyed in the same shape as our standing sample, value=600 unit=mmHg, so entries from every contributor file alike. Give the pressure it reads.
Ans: value=130 unit=mmHg
